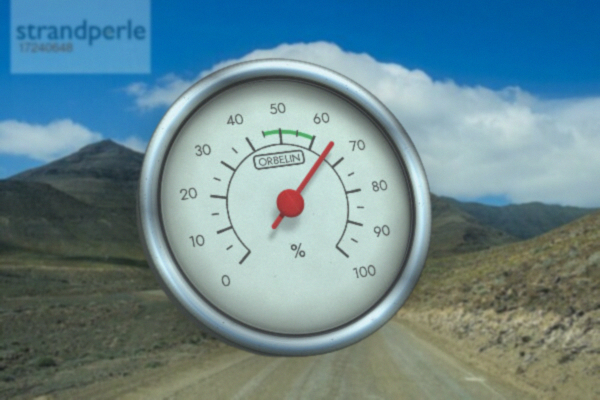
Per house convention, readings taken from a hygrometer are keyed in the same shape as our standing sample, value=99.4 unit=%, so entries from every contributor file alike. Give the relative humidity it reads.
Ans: value=65 unit=%
